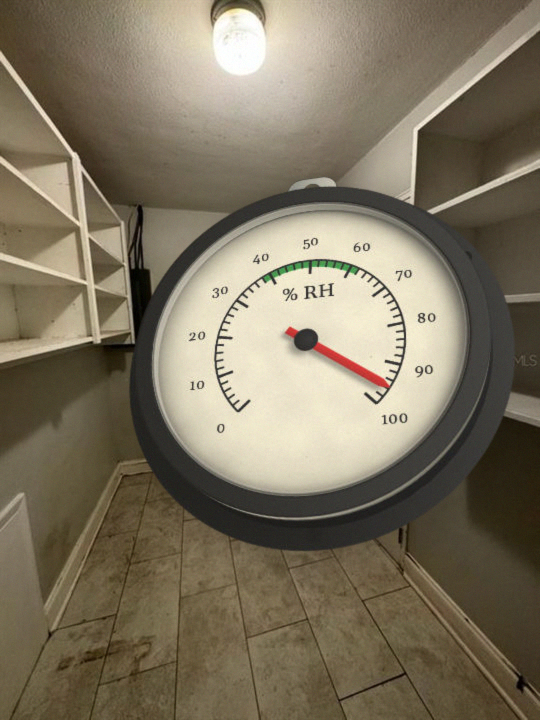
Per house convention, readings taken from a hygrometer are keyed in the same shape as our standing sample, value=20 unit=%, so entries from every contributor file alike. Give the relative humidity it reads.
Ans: value=96 unit=%
